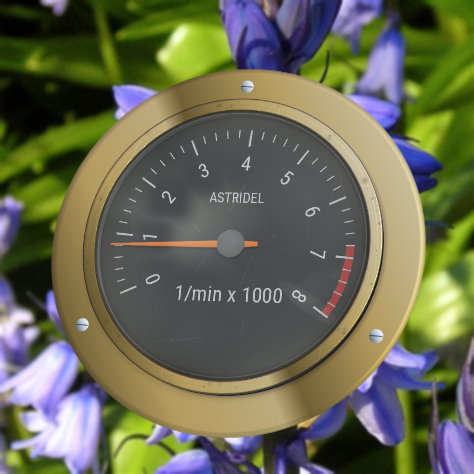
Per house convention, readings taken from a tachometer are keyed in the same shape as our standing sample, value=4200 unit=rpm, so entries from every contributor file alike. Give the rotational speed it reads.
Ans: value=800 unit=rpm
